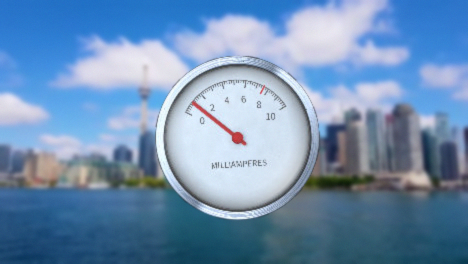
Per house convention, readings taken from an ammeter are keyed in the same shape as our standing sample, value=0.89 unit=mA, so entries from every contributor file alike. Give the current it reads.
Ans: value=1 unit=mA
